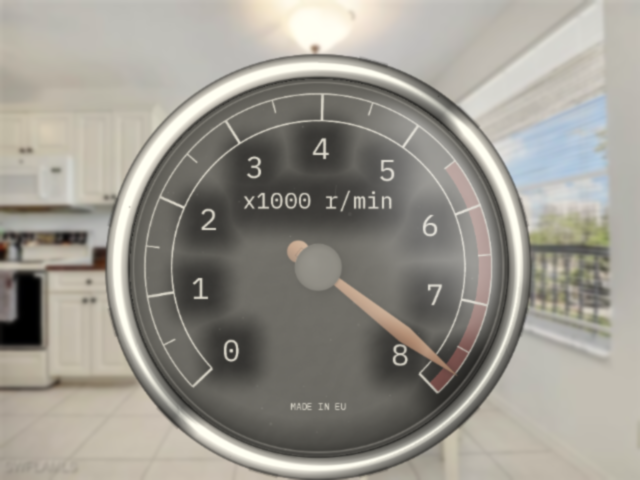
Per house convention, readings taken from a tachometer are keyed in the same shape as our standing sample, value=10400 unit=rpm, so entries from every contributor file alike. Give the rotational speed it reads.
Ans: value=7750 unit=rpm
